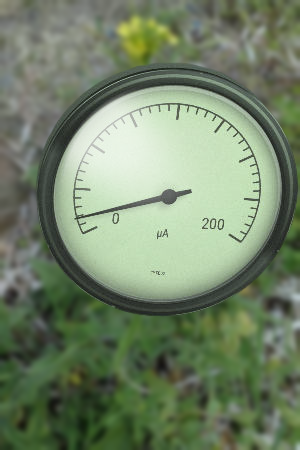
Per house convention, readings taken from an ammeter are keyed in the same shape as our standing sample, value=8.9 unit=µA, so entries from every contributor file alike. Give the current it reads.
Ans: value=10 unit=µA
